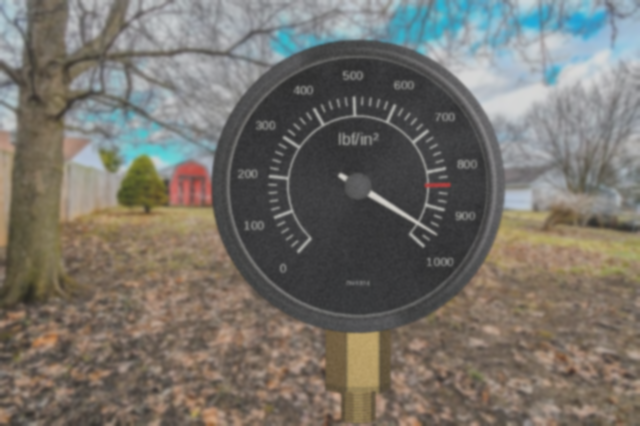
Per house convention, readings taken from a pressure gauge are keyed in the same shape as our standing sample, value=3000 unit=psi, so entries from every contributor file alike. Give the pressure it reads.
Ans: value=960 unit=psi
